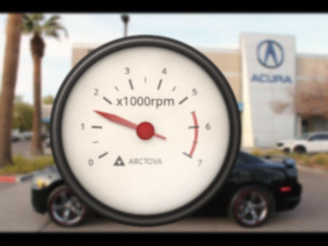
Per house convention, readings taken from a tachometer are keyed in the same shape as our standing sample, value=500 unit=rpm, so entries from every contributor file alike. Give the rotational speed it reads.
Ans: value=1500 unit=rpm
